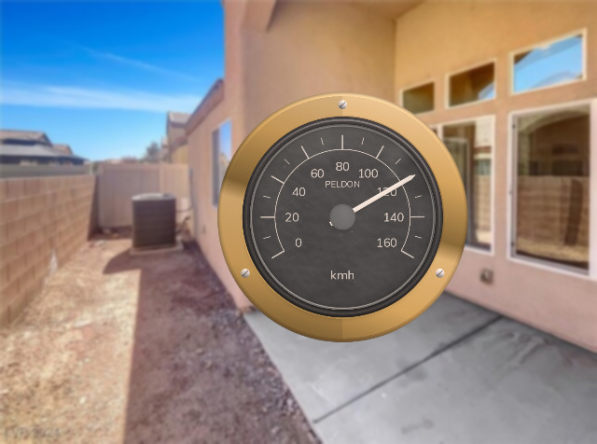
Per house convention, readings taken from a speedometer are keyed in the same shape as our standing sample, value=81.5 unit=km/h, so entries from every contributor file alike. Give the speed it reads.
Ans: value=120 unit=km/h
